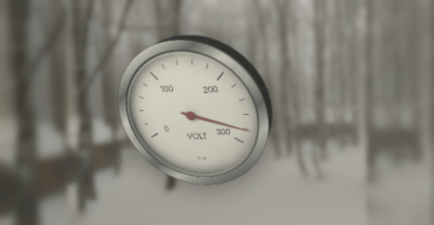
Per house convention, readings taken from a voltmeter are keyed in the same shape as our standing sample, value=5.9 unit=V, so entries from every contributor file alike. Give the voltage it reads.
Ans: value=280 unit=V
